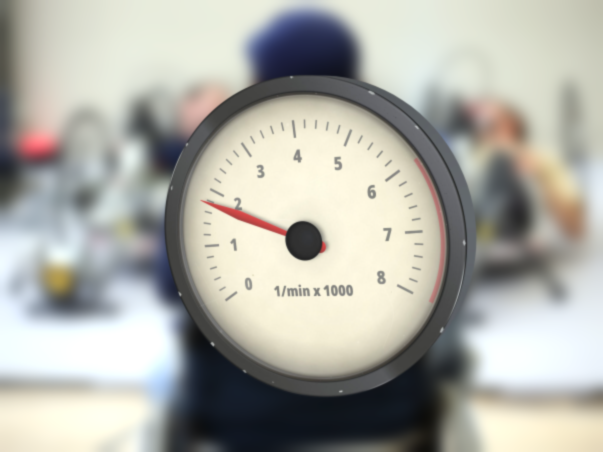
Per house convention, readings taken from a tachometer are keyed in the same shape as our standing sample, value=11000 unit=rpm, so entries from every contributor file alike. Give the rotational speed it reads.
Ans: value=1800 unit=rpm
